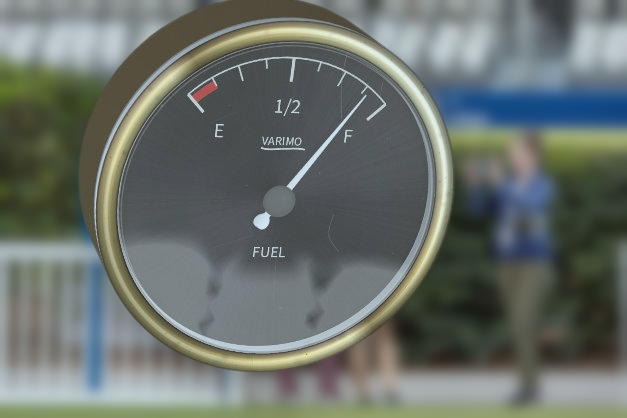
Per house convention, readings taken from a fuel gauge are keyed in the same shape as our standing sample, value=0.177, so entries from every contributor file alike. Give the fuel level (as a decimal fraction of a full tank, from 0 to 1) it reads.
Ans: value=0.875
